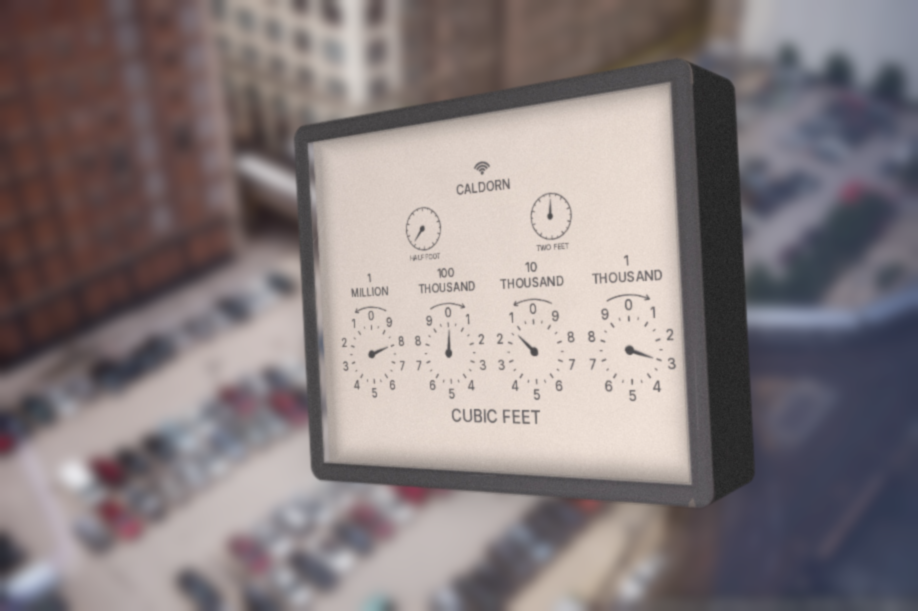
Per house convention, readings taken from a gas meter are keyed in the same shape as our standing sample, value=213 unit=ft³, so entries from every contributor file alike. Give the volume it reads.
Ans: value=801300 unit=ft³
